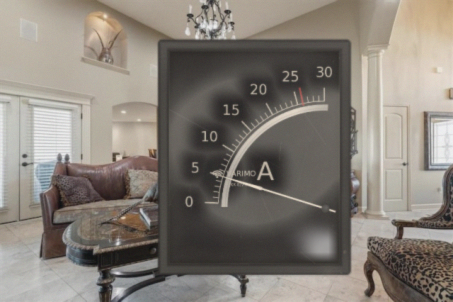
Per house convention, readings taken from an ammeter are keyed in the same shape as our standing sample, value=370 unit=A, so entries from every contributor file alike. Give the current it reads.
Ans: value=5 unit=A
